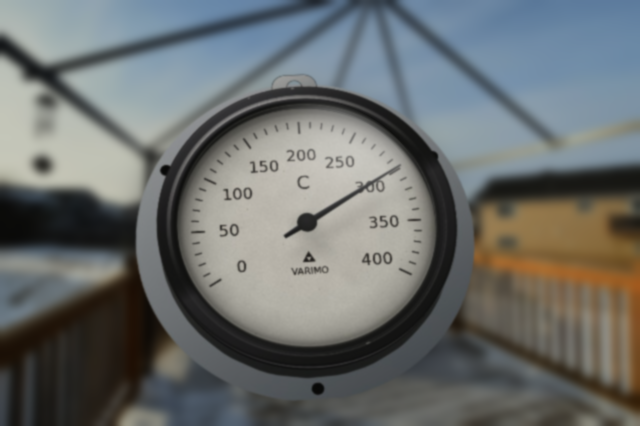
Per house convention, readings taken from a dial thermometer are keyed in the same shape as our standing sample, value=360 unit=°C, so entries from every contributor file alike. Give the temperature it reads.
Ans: value=300 unit=°C
